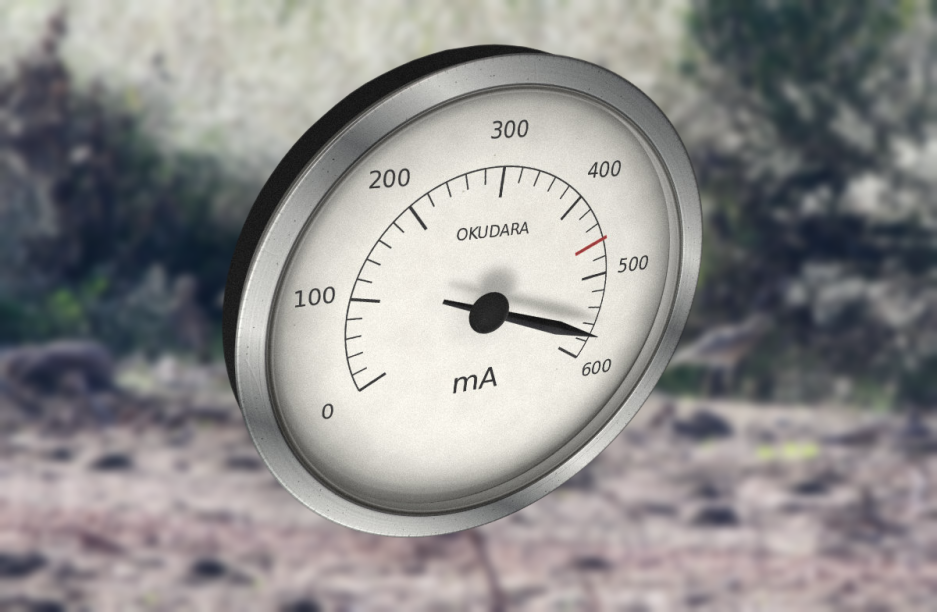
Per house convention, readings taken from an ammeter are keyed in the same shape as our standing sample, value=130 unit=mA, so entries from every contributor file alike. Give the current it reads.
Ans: value=570 unit=mA
